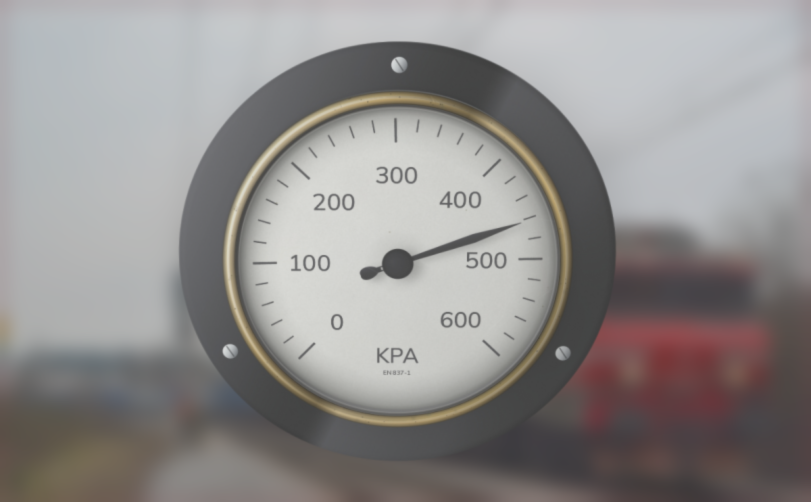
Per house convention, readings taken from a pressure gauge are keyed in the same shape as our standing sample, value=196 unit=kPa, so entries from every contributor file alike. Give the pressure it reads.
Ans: value=460 unit=kPa
